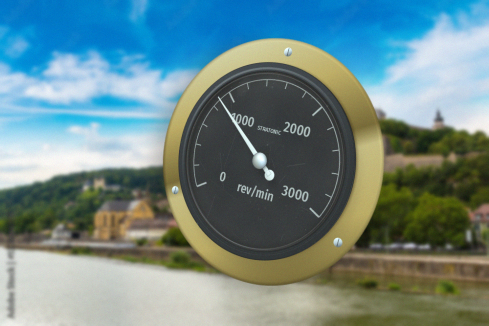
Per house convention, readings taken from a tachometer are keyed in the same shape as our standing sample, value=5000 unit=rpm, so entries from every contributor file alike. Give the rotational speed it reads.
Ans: value=900 unit=rpm
